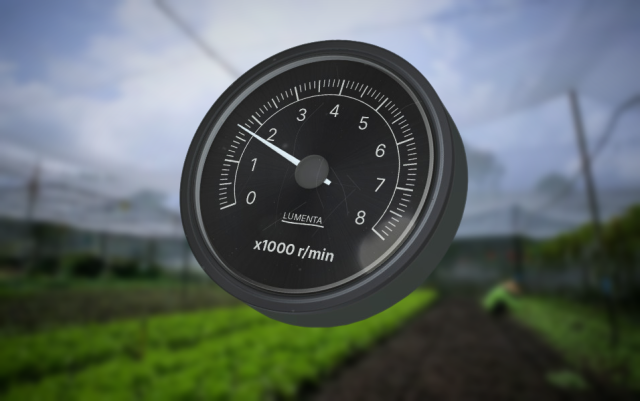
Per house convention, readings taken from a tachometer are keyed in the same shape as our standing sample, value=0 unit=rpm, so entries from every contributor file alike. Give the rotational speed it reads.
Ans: value=1700 unit=rpm
